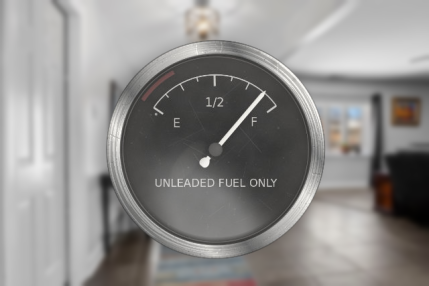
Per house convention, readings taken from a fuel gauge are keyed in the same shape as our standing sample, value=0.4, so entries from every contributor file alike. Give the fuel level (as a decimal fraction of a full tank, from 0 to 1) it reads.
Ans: value=0.875
